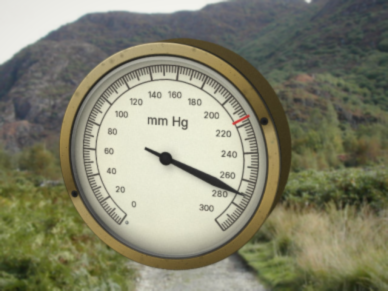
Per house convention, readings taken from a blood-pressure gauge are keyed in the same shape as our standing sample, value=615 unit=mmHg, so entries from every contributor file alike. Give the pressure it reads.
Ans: value=270 unit=mmHg
